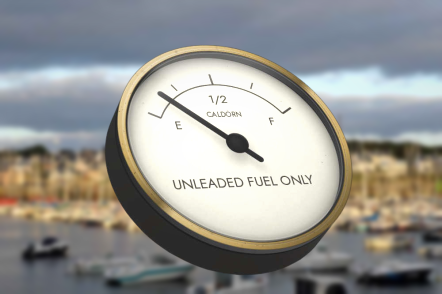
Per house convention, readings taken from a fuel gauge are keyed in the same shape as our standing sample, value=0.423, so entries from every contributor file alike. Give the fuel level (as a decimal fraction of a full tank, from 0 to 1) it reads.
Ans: value=0.125
